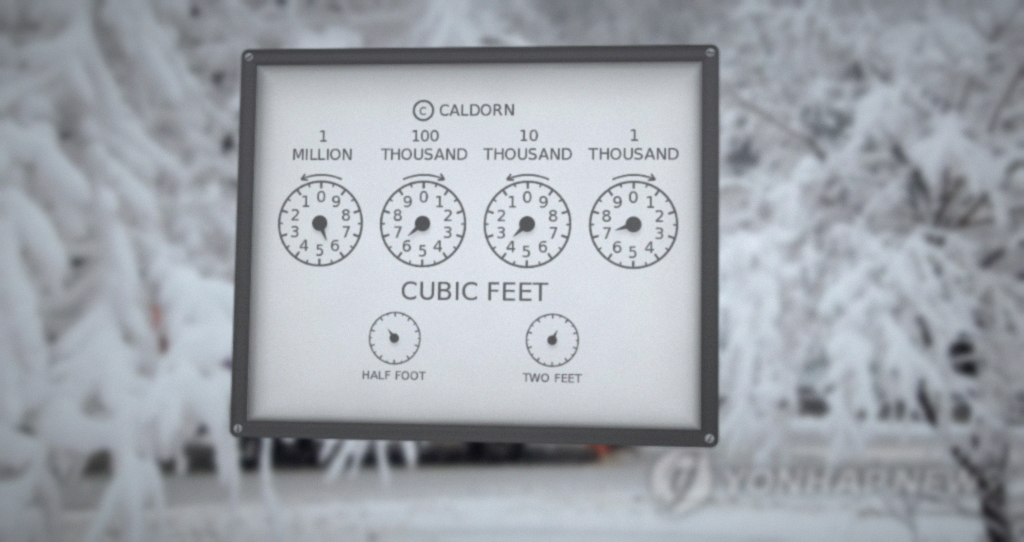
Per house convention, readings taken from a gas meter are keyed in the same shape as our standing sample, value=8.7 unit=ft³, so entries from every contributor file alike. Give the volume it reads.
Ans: value=563700 unit=ft³
